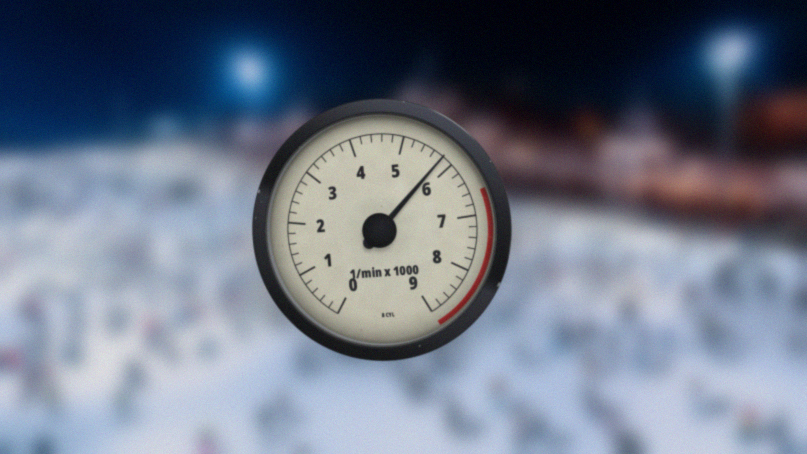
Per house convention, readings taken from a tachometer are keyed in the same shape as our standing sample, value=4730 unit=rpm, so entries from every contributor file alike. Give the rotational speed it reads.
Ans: value=5800 unit=rpm
